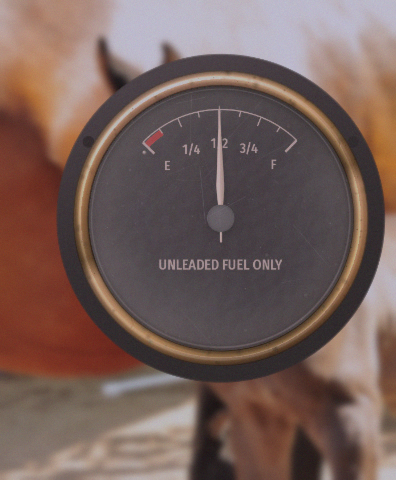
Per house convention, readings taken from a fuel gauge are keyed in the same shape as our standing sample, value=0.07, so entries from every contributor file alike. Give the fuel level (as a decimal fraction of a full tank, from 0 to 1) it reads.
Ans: value=0.5
